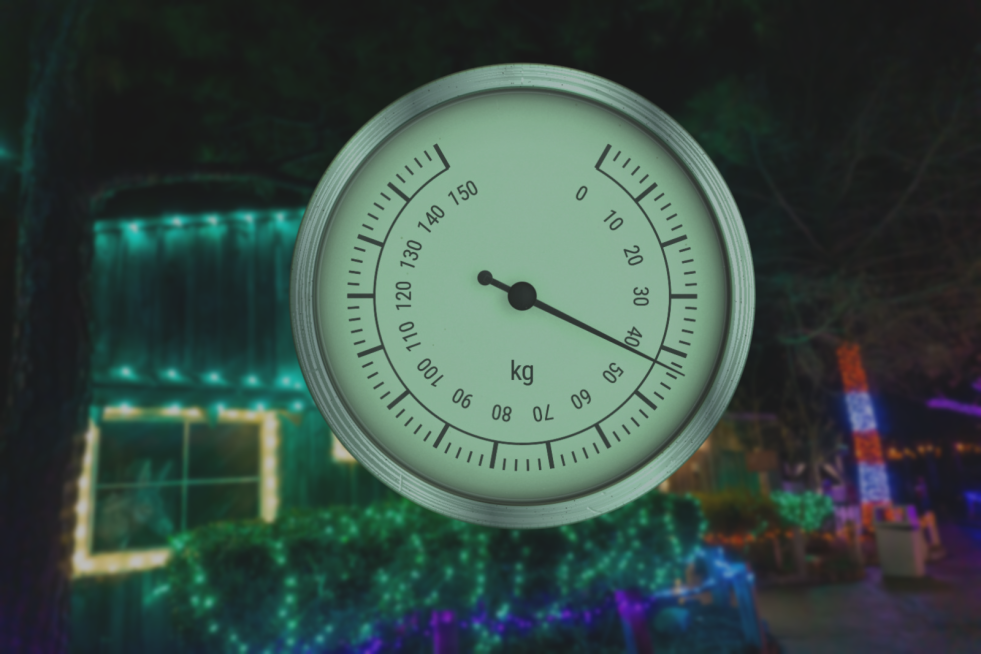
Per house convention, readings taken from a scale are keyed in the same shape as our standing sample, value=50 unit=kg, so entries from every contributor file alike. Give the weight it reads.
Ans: value=43 unit=kg
